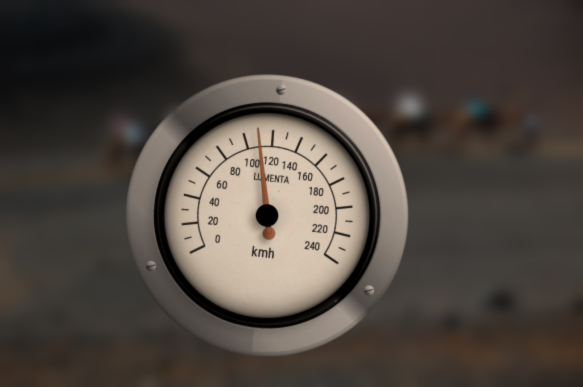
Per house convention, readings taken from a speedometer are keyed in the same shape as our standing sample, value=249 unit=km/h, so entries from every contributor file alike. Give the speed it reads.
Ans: value=110 unit=km/h
